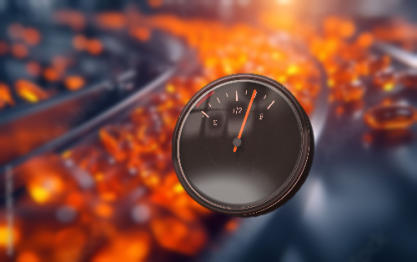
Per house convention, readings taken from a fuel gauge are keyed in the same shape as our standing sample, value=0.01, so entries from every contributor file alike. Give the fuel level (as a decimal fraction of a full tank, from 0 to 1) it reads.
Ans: value=0.75
